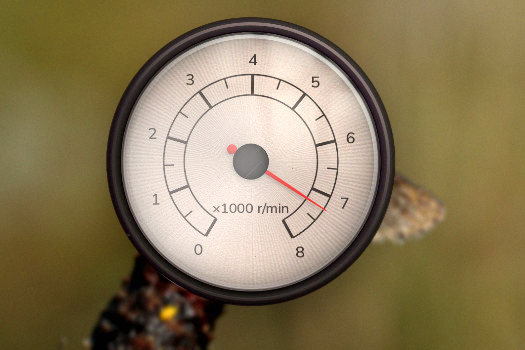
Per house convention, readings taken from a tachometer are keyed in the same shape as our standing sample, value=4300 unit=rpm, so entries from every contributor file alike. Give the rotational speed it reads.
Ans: value=7250 unit=rpm
